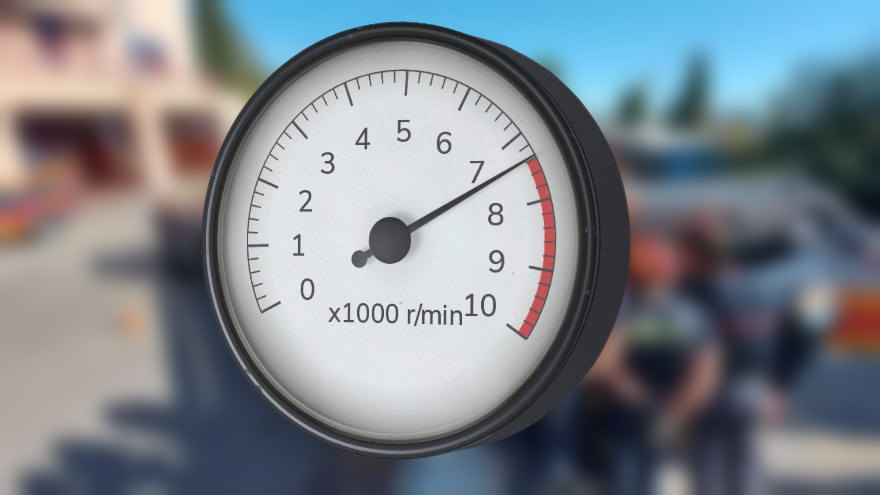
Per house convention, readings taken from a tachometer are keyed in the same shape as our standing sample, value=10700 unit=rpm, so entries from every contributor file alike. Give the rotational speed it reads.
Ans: value=7400 unit=rpm
